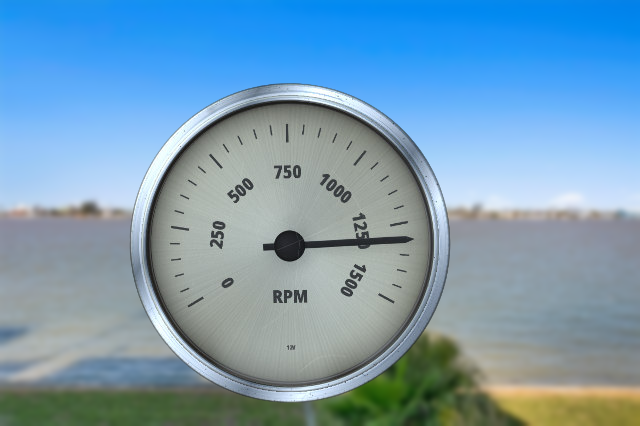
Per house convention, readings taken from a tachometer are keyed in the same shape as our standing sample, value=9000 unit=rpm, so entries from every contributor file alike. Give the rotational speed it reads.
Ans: value=1300 unit=rpm
